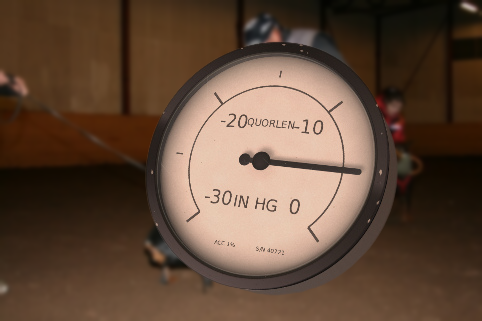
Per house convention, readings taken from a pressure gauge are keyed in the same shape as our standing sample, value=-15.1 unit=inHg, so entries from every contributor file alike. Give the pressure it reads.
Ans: value=-5 unit=inHg
